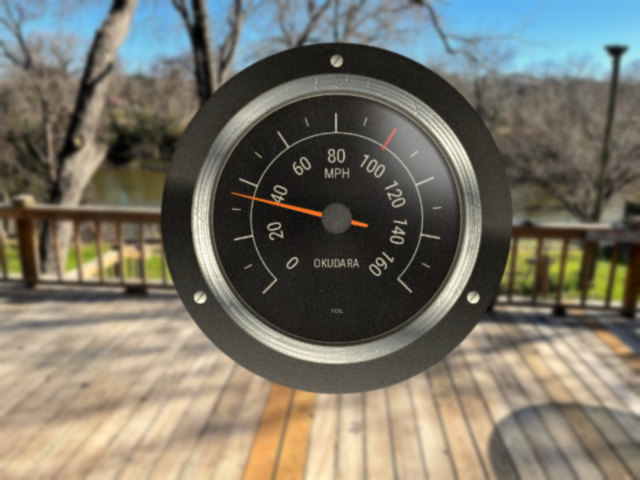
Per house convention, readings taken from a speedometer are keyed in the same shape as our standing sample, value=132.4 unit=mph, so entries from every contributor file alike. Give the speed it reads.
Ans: value=35 unit=mph
